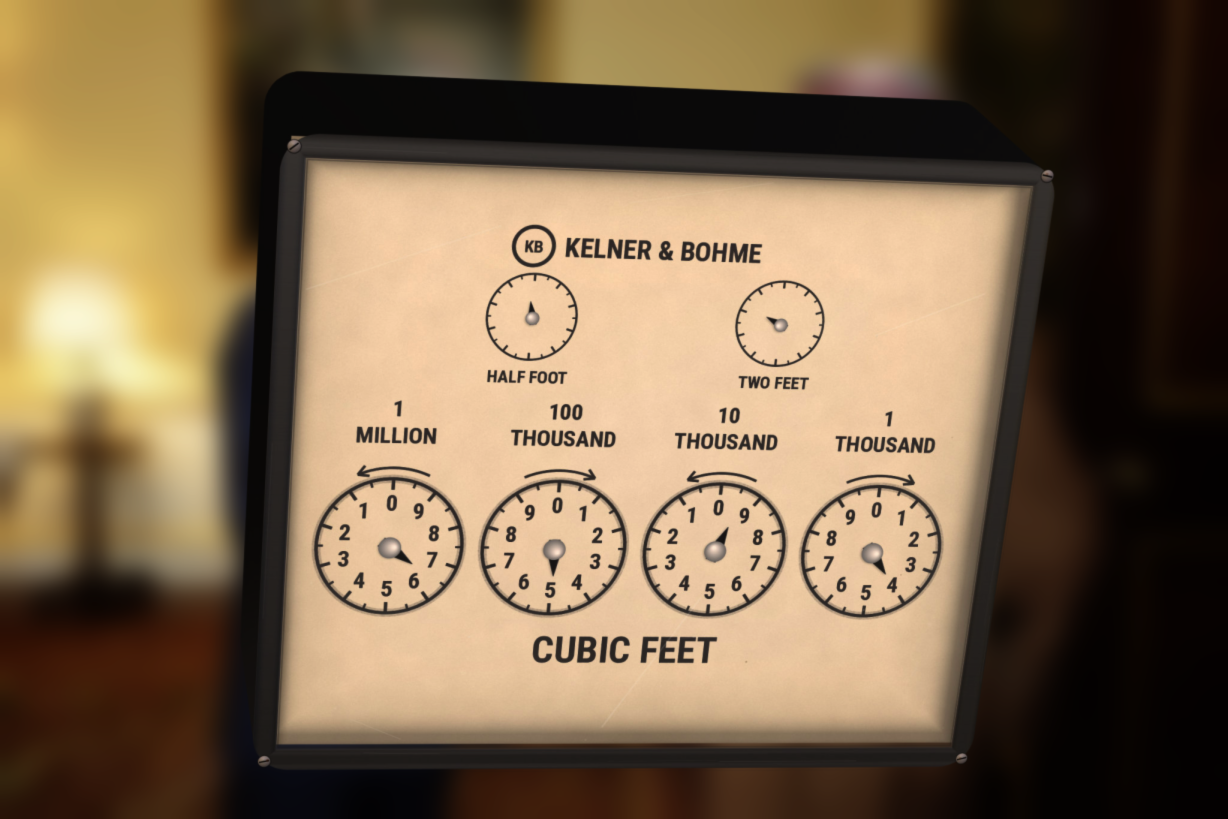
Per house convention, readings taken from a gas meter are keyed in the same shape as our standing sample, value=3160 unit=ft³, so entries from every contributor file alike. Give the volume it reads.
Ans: value=649400 unit=ft³
